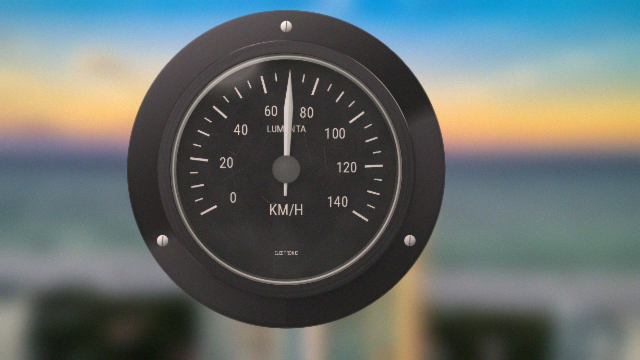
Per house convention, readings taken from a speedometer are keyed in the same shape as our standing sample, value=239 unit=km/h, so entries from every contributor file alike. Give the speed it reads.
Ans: value=70 unit=km/h
